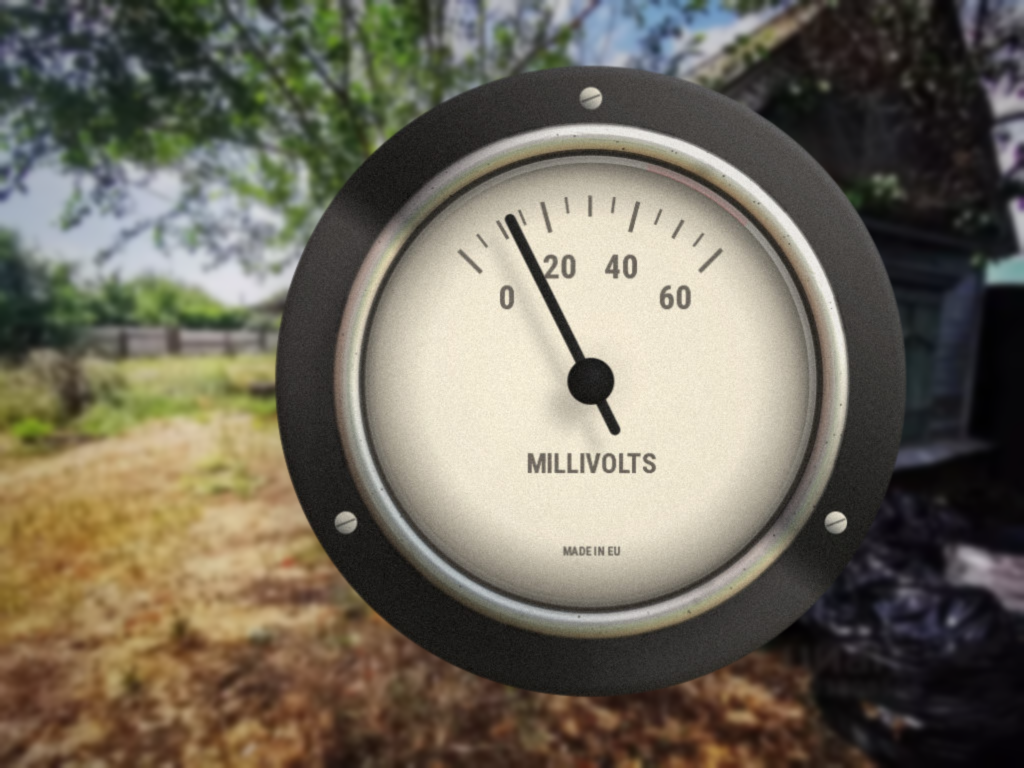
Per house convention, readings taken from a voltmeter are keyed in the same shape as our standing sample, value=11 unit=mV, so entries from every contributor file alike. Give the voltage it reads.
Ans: value=12.5 unit=mV
